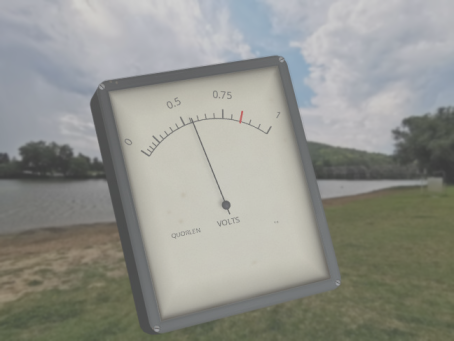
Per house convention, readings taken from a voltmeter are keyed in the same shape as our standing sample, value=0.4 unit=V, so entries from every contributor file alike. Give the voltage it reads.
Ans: value=0.55 unit=V
